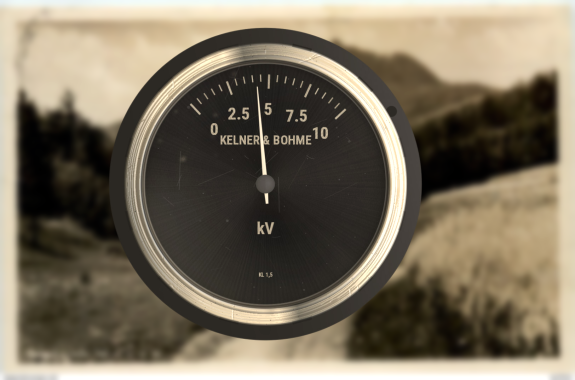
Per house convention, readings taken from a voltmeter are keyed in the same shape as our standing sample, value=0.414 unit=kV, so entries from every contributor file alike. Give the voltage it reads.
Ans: value=4.25 unit=kV
